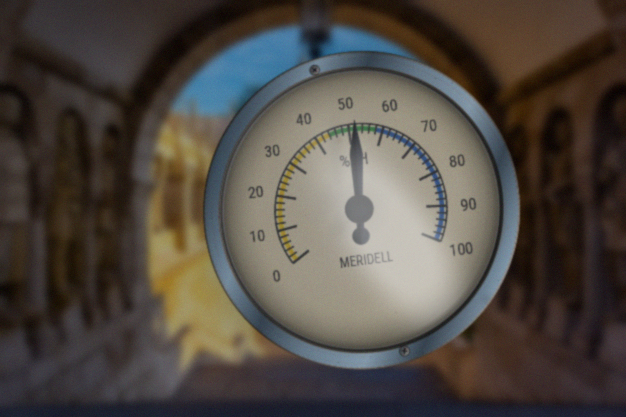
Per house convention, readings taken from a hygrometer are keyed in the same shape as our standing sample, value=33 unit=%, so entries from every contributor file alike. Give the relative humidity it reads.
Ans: value=52 unit=%
